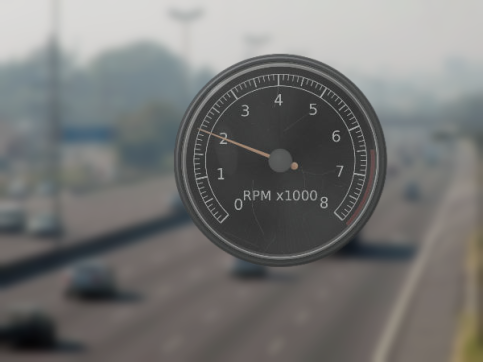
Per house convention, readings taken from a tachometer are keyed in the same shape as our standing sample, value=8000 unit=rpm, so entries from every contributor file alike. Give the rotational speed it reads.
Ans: value=2000 unit=rpm
